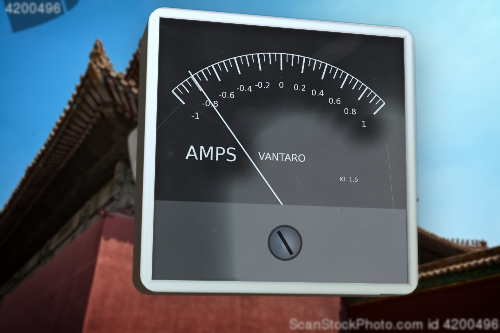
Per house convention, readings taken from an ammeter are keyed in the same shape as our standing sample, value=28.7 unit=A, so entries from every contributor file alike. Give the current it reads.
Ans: value=-0.8 unit=A
